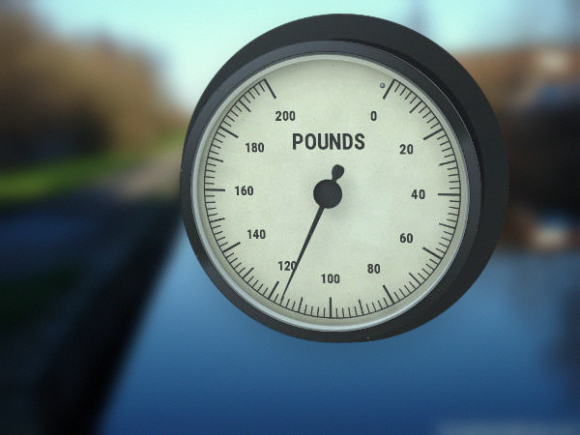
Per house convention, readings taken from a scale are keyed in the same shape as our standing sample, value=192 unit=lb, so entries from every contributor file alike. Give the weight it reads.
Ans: value=116 unit=lb
